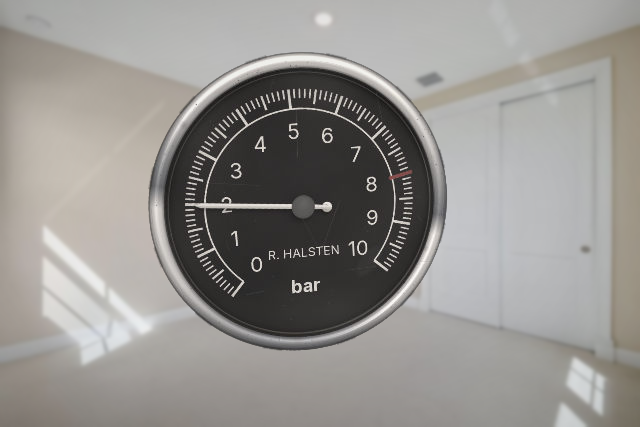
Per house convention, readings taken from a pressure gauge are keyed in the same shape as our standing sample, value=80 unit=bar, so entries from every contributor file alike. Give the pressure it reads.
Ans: value=2 unit=bar
